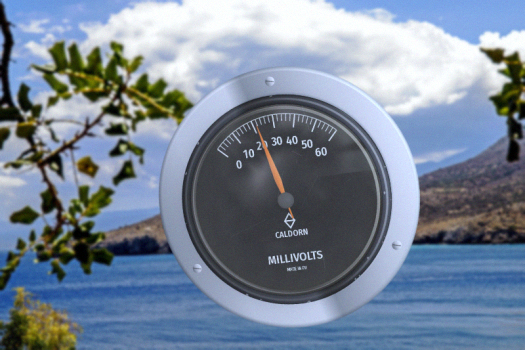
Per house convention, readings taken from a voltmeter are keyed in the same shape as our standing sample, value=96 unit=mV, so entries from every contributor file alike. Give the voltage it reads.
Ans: value=22 unit=mV
